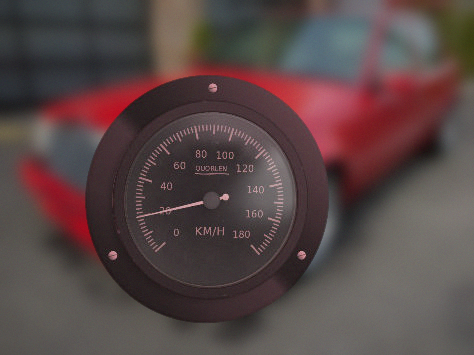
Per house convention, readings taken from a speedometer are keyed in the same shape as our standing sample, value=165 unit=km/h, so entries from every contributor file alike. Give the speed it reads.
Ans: value=20 unit=km/h
